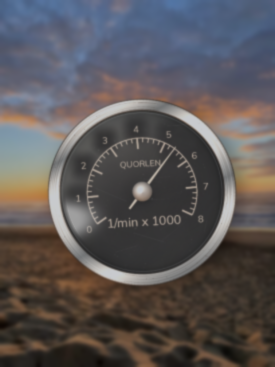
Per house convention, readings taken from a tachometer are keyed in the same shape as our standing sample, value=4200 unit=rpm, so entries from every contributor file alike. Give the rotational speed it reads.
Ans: value=5400 unit=rpm
